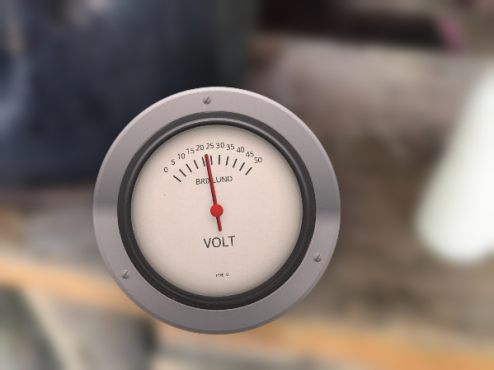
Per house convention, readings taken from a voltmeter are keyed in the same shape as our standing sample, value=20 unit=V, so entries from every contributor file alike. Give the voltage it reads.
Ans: value=22.5 unit=V
